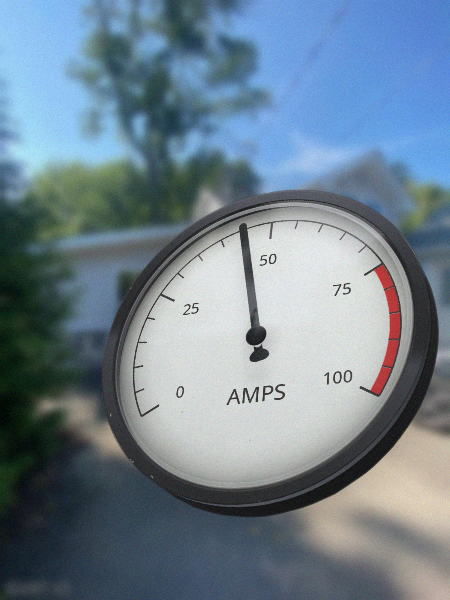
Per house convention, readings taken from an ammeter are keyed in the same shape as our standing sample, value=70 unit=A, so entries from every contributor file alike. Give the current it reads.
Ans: value=45 unit=A
